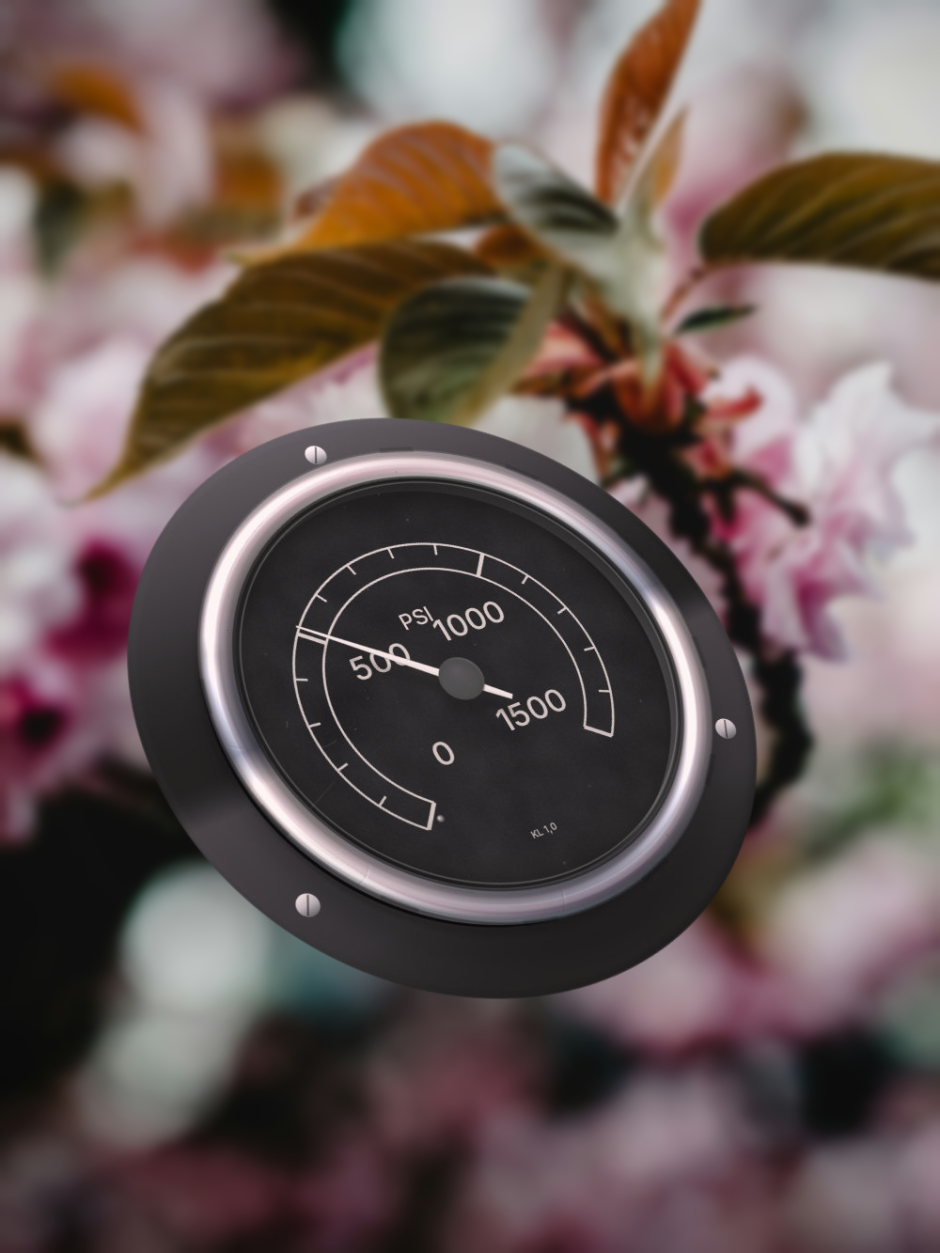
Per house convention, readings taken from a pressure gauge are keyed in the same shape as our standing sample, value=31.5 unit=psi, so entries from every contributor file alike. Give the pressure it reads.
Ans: value=500 unit=psi
